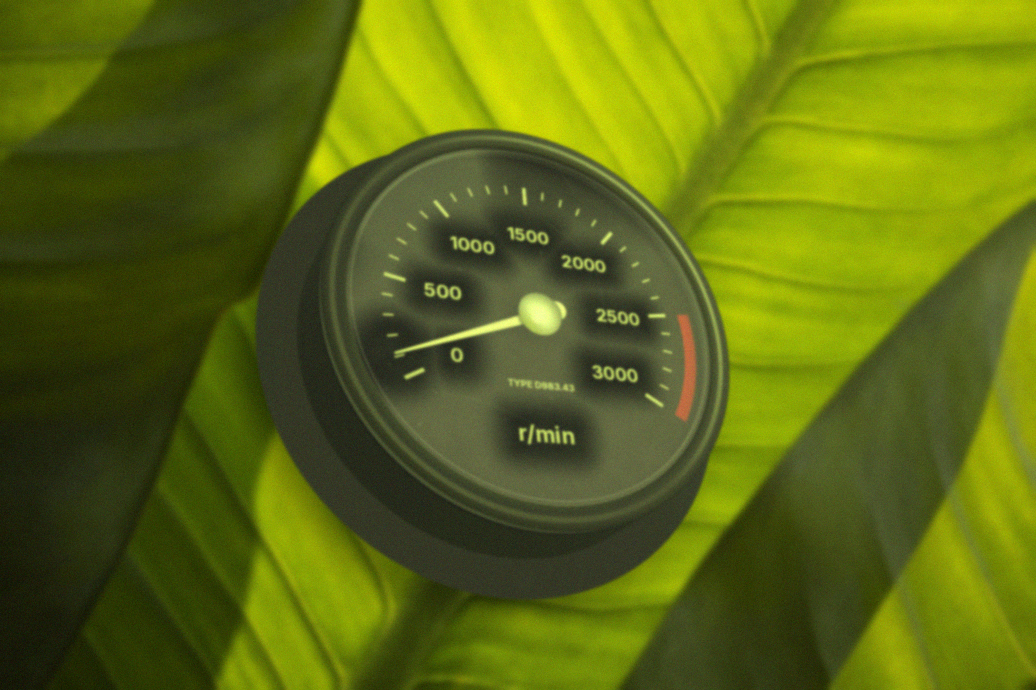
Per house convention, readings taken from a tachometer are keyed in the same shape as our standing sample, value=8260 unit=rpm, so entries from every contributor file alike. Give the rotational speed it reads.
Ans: value=100 unit=rpm
